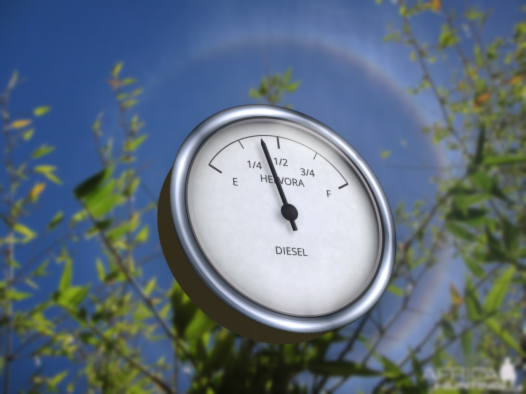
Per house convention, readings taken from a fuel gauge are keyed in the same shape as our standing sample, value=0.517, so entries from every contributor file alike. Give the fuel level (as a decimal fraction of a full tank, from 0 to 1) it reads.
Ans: value=0.375
